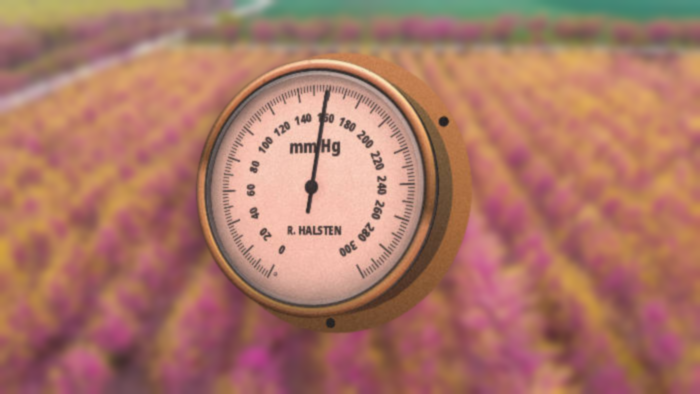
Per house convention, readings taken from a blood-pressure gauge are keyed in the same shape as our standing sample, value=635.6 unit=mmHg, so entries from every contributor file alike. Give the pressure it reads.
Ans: value=160 unit=mmHg
